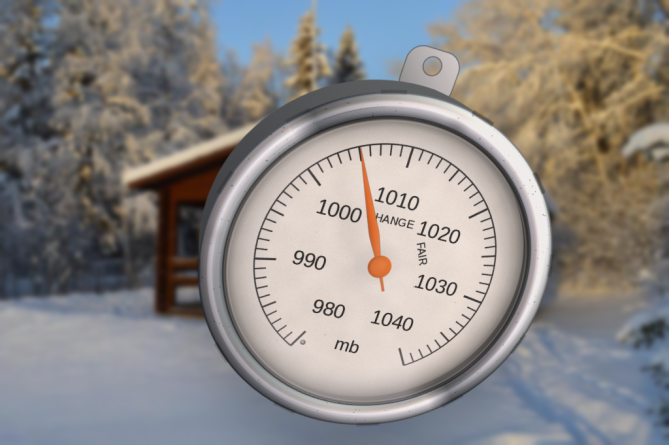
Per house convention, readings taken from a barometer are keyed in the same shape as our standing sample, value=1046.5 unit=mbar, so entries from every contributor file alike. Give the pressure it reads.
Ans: value=1005 unit=mbar
